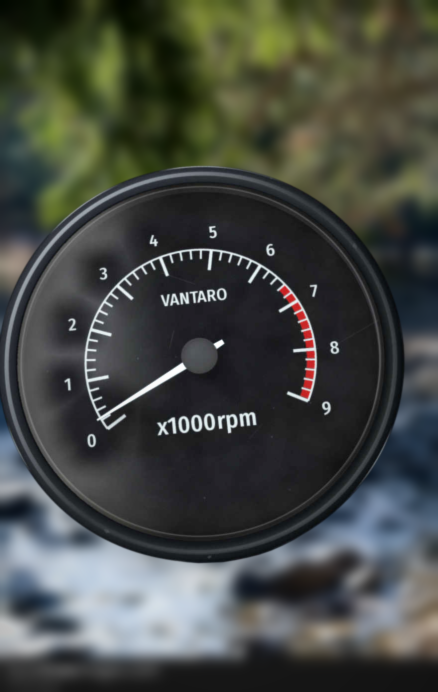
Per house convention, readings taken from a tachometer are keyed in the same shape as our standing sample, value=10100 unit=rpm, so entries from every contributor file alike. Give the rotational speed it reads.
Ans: value=200 unit=rpm
